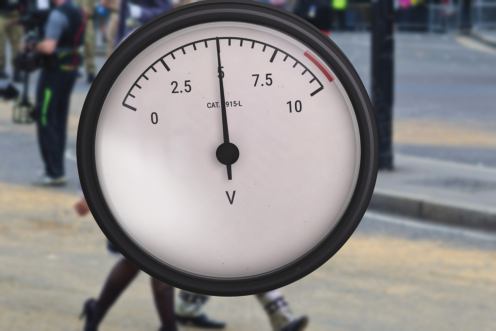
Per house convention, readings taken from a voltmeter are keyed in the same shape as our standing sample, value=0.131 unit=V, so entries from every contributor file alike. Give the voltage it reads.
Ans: value=5 unit=V
